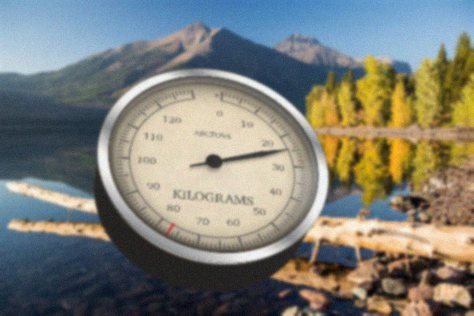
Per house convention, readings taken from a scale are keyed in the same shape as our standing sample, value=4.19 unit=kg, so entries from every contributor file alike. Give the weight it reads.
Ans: value=25 unit=kg
